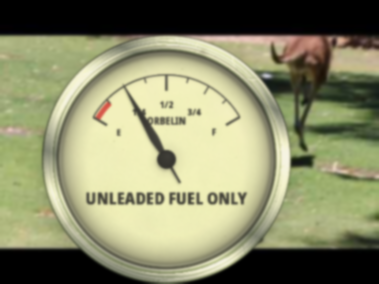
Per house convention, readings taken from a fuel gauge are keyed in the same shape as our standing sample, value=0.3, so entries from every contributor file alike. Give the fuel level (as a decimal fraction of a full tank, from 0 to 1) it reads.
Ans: value=0.25
